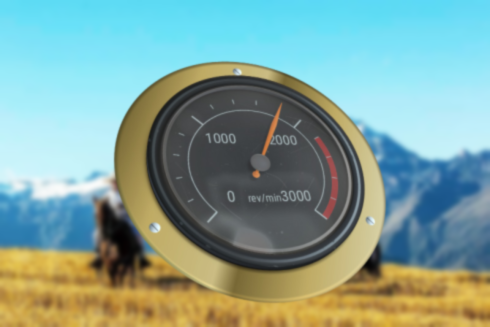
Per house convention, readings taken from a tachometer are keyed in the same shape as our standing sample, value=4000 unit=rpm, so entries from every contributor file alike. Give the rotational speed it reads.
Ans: value=1800 unit=rpm
